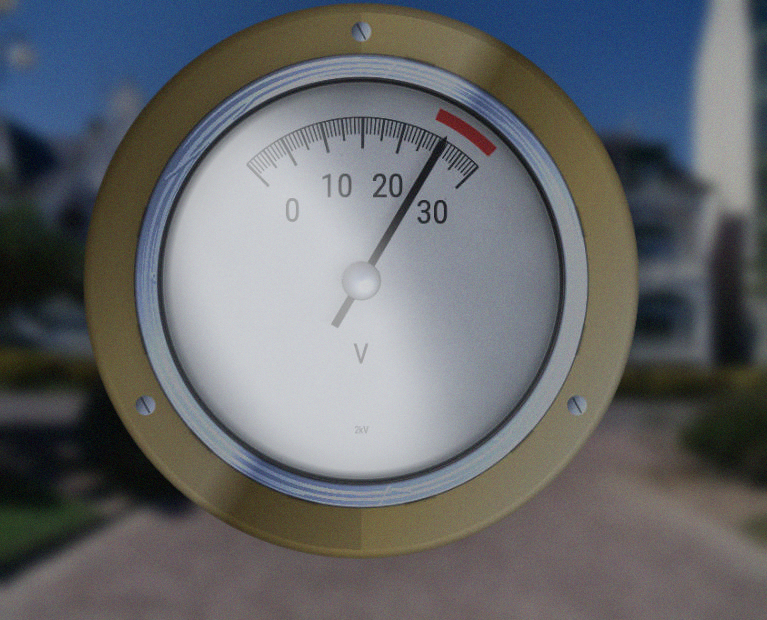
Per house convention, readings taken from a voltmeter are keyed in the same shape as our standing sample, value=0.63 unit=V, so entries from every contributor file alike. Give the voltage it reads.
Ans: value=25 unit=V
